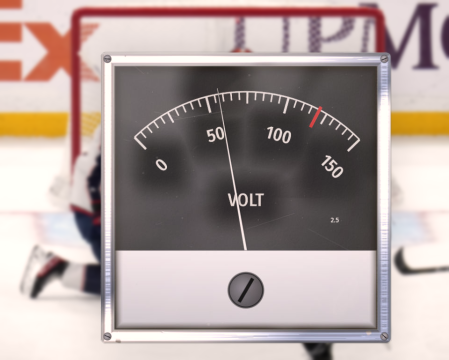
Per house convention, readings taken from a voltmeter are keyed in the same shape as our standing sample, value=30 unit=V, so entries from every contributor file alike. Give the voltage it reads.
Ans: value=57.5 unit=V
